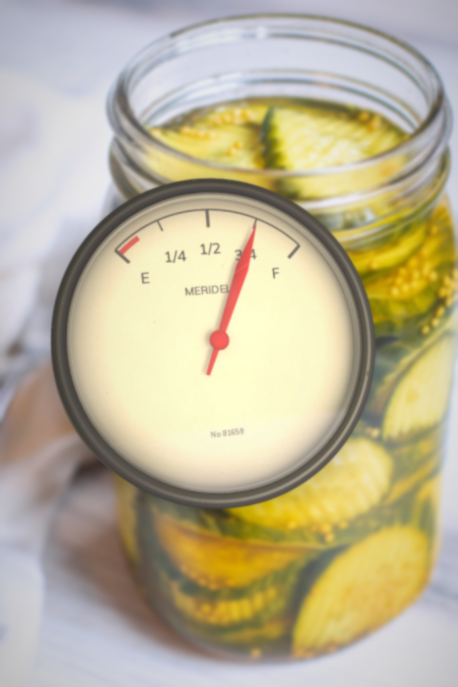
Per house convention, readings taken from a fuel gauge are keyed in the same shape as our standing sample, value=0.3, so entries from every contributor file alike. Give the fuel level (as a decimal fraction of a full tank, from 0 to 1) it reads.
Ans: value=0.75
